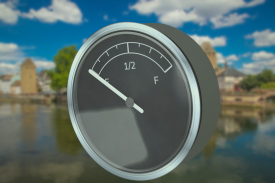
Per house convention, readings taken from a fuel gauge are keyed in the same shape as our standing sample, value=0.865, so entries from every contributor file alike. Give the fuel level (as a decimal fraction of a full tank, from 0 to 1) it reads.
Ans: value=0
